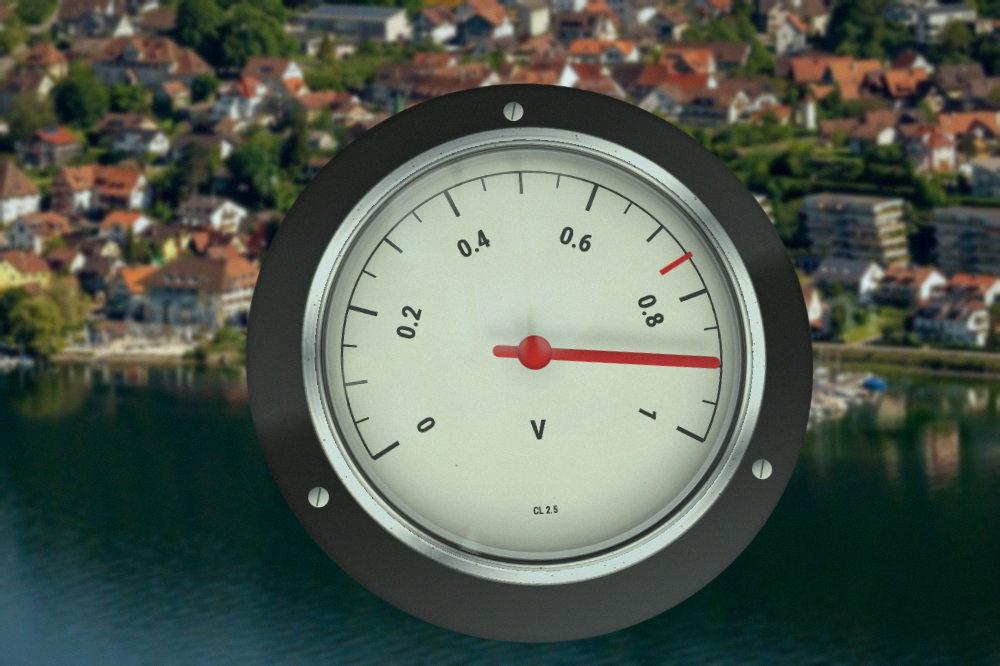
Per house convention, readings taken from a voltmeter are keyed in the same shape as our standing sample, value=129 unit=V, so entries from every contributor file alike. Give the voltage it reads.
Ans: value=0.9 unit=V
